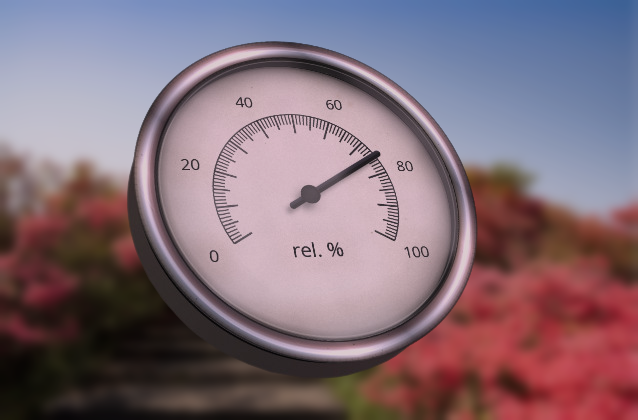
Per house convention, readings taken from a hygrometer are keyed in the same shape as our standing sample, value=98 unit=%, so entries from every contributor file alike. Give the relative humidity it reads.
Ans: value=75 unit=%
